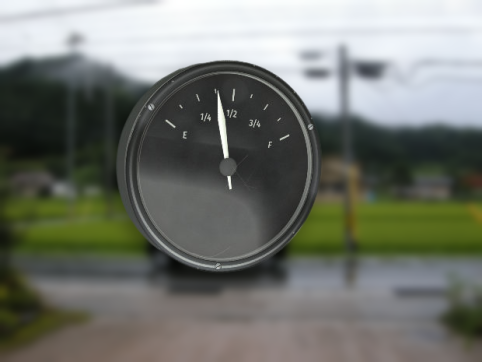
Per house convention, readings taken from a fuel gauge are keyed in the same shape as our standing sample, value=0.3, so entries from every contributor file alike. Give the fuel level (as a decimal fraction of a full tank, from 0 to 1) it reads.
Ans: value=0.375
